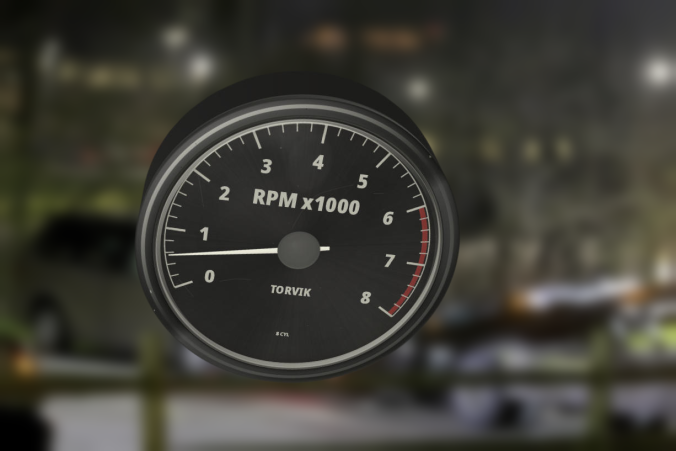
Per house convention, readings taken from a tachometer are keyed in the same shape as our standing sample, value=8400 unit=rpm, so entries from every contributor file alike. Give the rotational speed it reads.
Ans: value=600 unit=rpm
